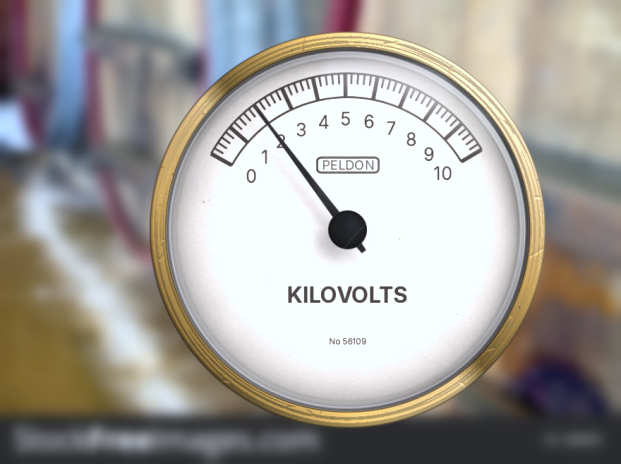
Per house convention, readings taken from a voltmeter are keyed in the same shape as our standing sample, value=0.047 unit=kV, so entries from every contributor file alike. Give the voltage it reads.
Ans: value=2 unit=kV
